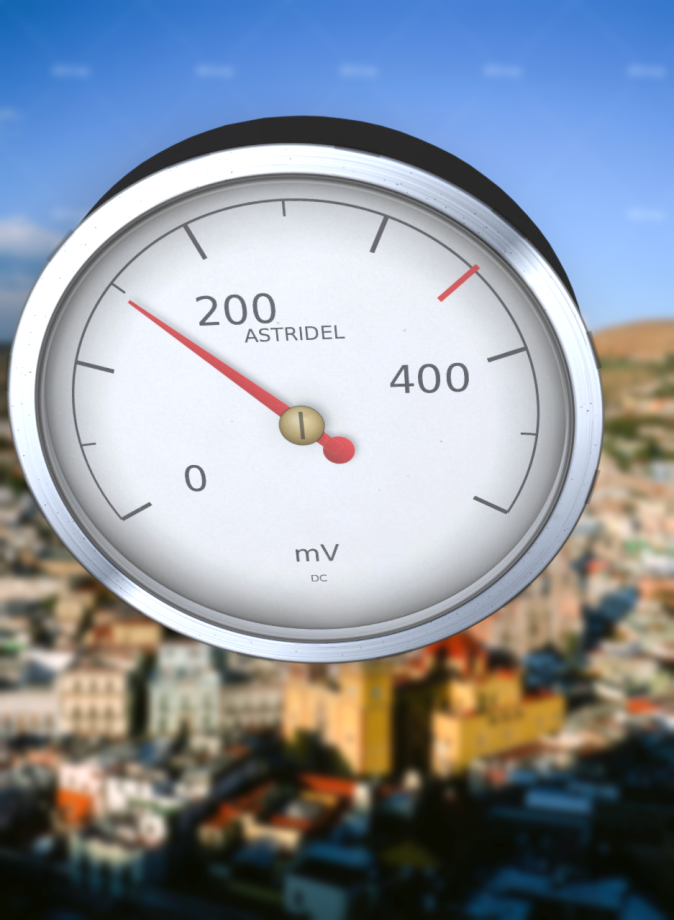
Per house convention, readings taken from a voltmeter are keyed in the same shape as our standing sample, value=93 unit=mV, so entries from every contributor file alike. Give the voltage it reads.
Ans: value=150 unit=mV
